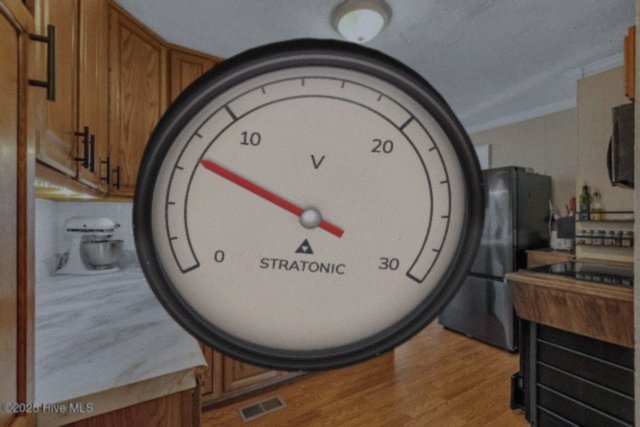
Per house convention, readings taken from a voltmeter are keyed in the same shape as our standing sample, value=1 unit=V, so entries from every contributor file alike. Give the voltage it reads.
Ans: value=7 unit=V
